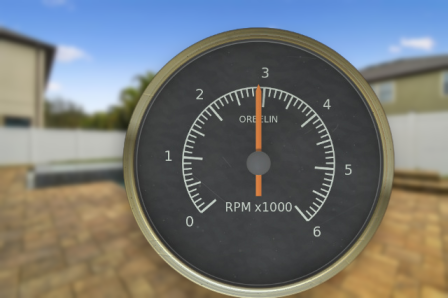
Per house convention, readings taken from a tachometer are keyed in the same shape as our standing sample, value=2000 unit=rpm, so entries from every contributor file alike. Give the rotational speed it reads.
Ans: value=2900 unit=rpm
